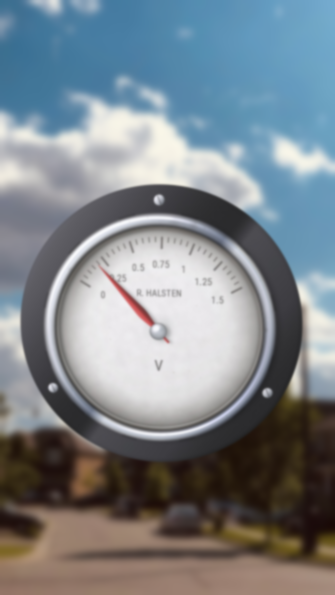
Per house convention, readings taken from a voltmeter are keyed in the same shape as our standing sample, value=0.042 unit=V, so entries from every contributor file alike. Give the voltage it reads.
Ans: value=0.2 unit=V
